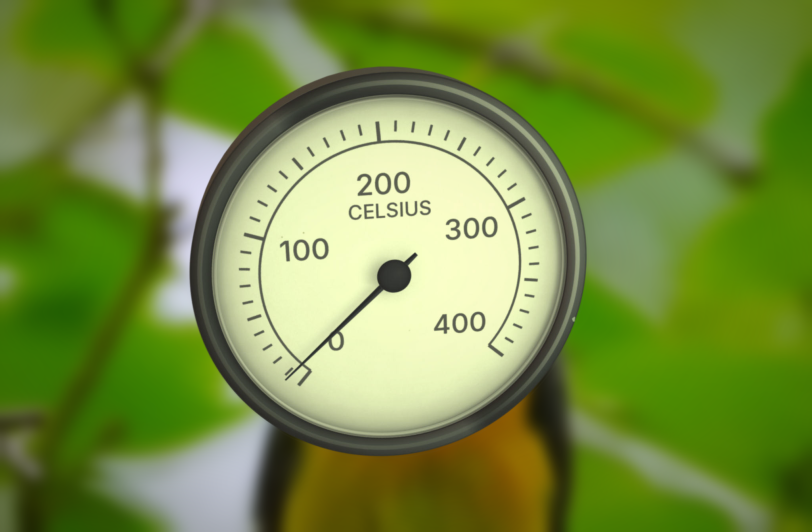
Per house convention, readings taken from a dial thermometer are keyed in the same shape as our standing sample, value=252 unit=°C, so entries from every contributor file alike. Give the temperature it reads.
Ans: value=10 unit=°C
